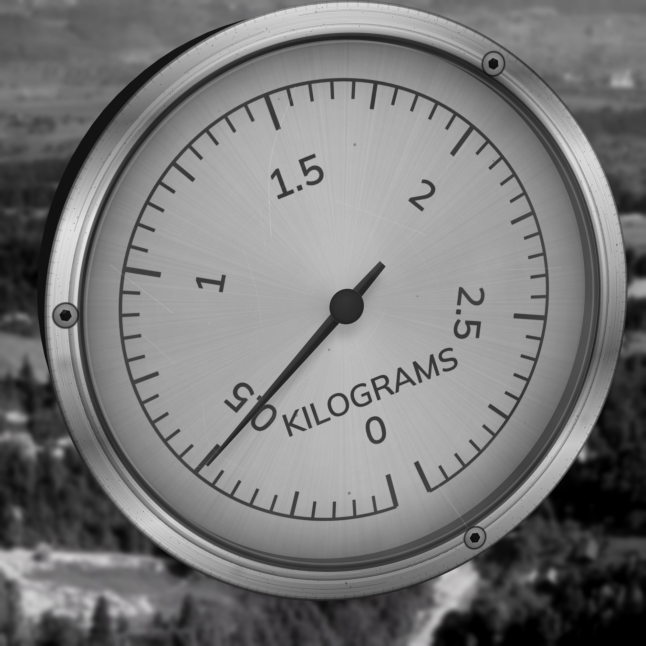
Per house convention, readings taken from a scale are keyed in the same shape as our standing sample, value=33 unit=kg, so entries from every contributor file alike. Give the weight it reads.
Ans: value=0.5 unit=kg
